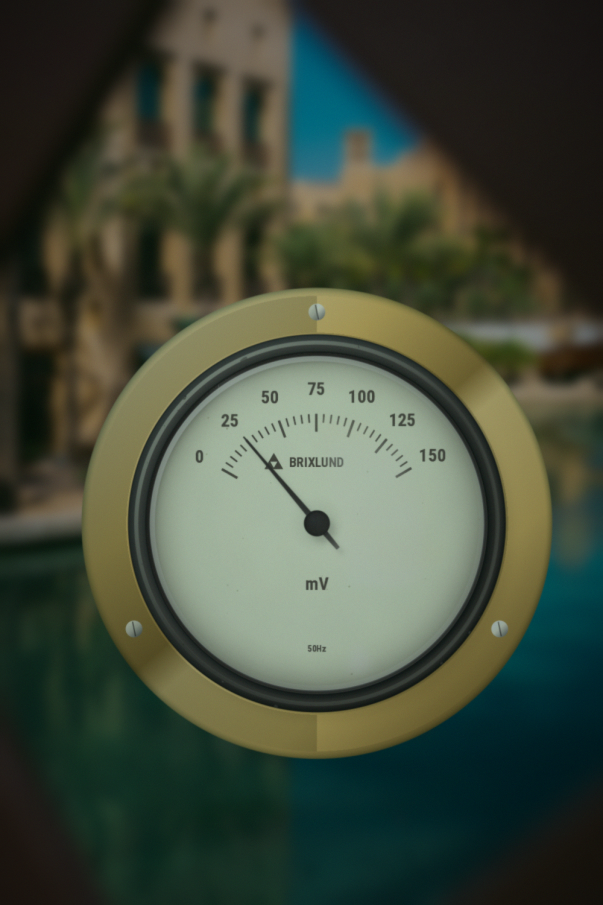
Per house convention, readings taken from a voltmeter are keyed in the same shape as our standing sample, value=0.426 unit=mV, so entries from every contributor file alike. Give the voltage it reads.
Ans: value=25 unit=mV
